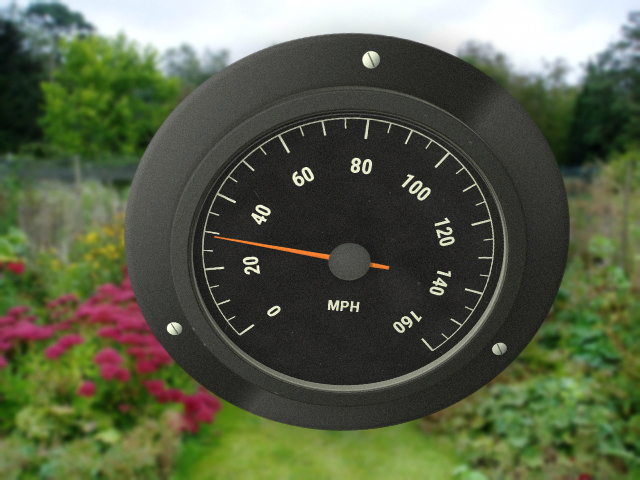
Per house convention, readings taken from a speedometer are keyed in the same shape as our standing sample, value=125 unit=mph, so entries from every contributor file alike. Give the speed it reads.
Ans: value=30 unit=mph
